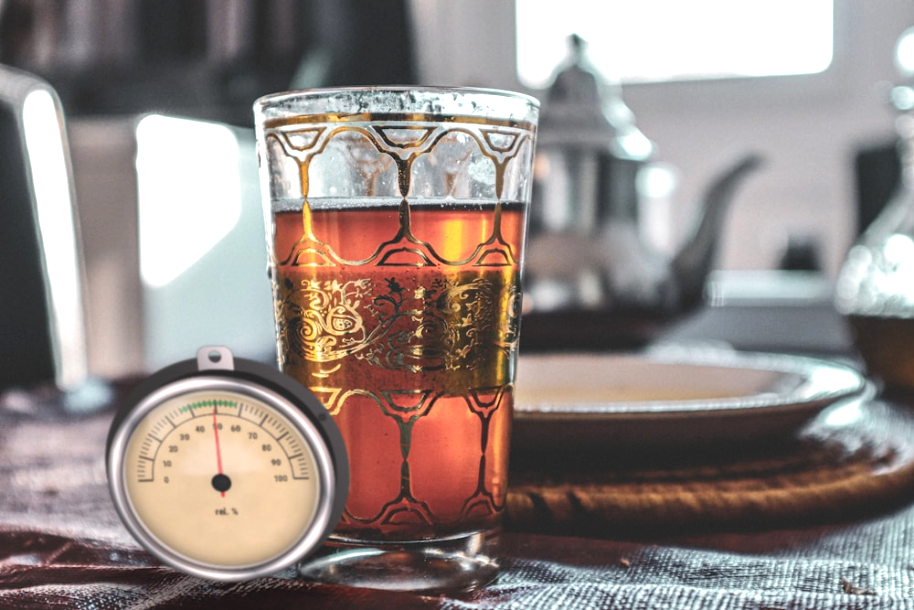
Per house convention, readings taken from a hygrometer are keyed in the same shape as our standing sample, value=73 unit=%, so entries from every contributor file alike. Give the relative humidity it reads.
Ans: value=50 unit=%
